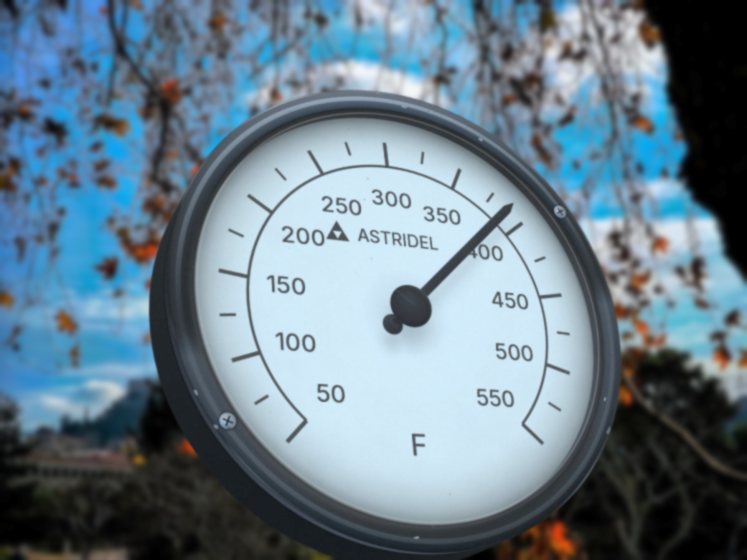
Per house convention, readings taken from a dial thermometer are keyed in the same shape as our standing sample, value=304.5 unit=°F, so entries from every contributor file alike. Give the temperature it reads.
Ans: value=387.5 unit=°F
